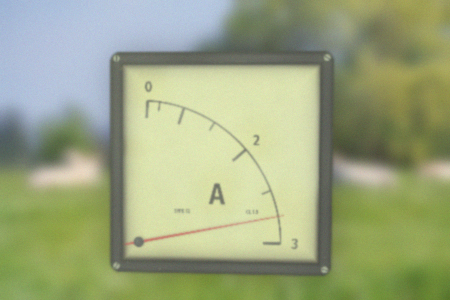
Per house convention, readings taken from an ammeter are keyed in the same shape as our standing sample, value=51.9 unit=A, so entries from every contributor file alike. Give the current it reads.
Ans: value=2.75 unit=A
